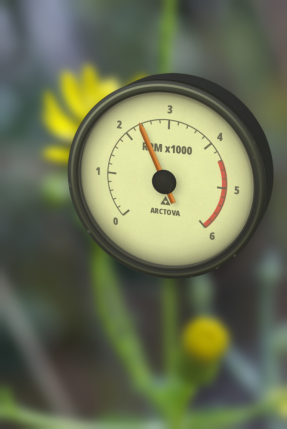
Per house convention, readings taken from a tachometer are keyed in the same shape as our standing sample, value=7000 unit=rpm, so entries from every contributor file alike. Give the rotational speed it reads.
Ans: value=2400 unit=rpm
